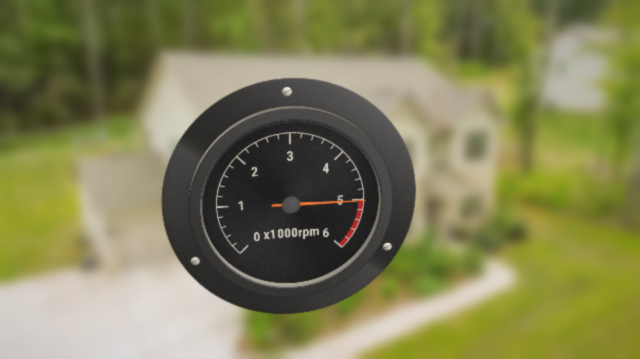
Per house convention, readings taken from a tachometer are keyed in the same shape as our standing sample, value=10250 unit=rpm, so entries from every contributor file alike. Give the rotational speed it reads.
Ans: value=5000 unit=rpm
